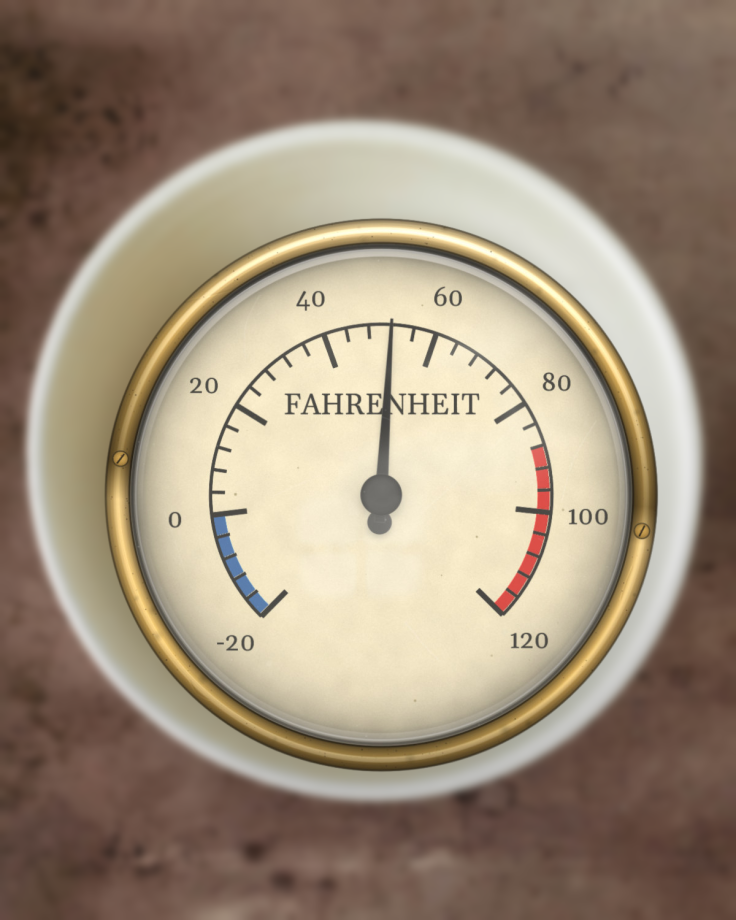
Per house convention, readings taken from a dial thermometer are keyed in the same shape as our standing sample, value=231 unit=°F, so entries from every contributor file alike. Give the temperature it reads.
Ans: value=52 unit=°F
